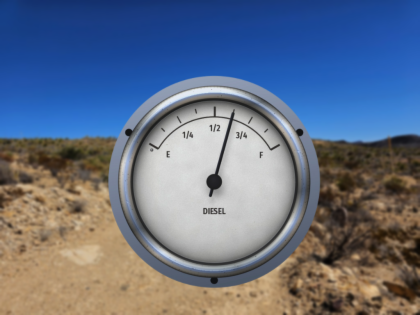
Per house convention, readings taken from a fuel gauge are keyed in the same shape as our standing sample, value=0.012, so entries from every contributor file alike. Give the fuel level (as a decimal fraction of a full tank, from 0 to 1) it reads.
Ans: value=0.625
